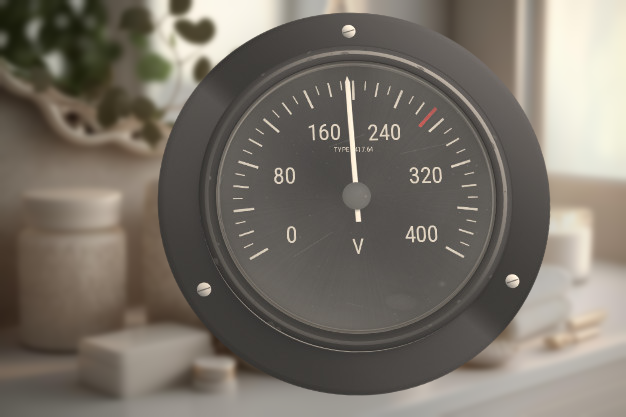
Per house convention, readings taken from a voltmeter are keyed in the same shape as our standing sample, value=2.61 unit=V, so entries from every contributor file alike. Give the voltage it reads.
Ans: value=195 unit=V
